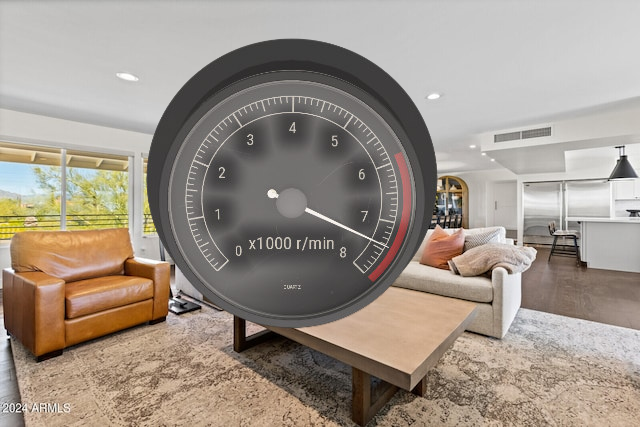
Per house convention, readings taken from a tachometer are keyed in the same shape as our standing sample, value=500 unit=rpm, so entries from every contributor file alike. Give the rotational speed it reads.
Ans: value=7400 unit=rpm
